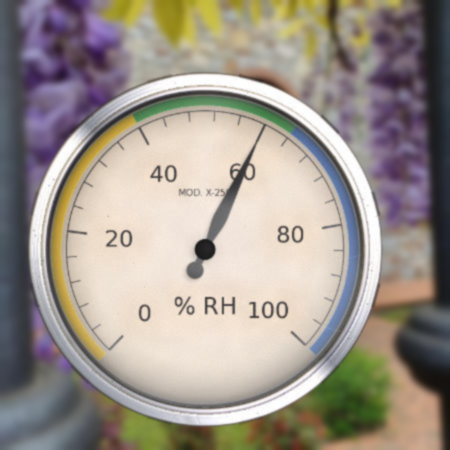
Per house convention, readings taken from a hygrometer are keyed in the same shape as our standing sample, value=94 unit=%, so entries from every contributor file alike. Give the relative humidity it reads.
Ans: value=60 unit=%
